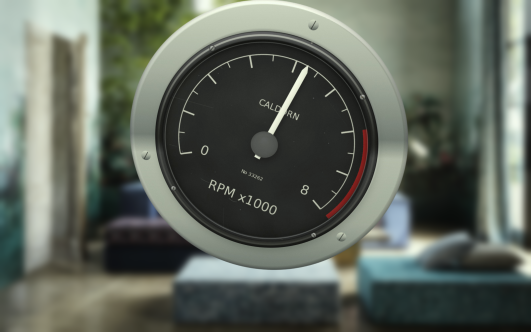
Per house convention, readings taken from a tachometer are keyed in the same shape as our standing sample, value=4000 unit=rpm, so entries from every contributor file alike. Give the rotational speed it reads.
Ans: value=4250 unit=rpm
